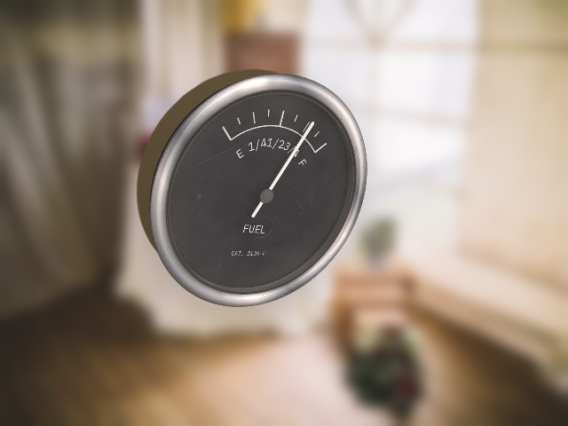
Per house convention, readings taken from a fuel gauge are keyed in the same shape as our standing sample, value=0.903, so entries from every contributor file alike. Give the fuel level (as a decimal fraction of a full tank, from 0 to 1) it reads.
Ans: value=0.75
